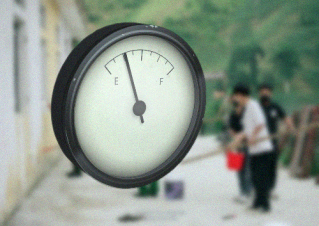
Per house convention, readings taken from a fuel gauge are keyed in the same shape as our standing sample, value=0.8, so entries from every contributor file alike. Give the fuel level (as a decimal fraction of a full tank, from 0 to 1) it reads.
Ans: value=0.25
